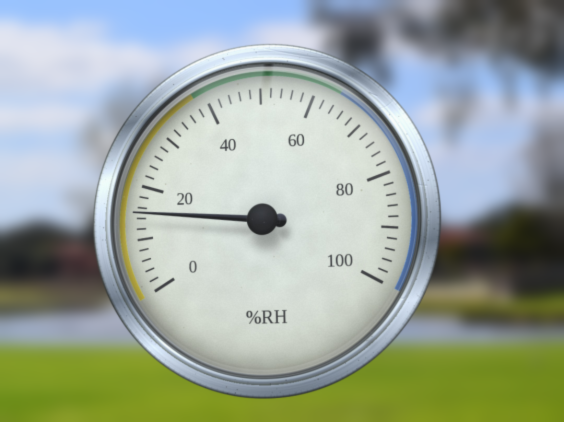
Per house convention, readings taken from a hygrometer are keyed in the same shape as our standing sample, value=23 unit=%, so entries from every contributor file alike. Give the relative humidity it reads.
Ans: value=15 unit=%
